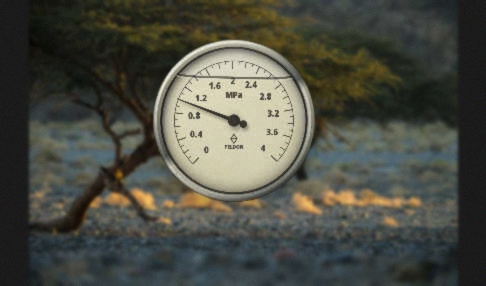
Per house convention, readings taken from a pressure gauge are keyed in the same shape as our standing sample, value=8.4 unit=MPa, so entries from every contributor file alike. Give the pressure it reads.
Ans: value=1 unit=MPa
